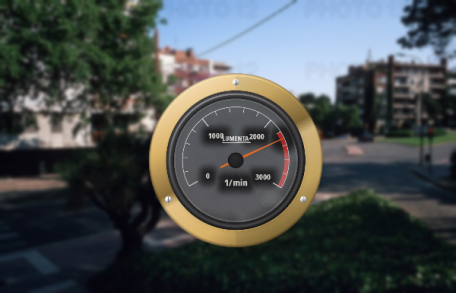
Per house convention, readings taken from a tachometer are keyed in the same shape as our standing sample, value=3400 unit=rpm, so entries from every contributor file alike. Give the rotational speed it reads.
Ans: value=2300 unit=rpm
